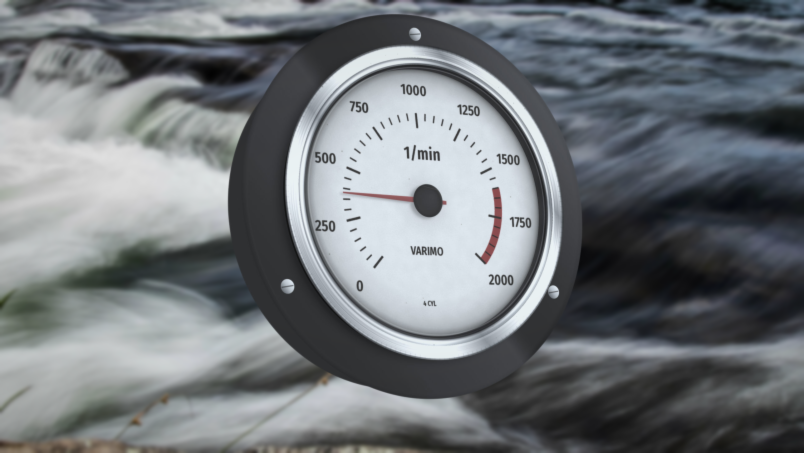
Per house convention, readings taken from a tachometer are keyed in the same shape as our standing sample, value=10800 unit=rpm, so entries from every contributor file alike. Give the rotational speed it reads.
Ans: value=375 unit=rpm
